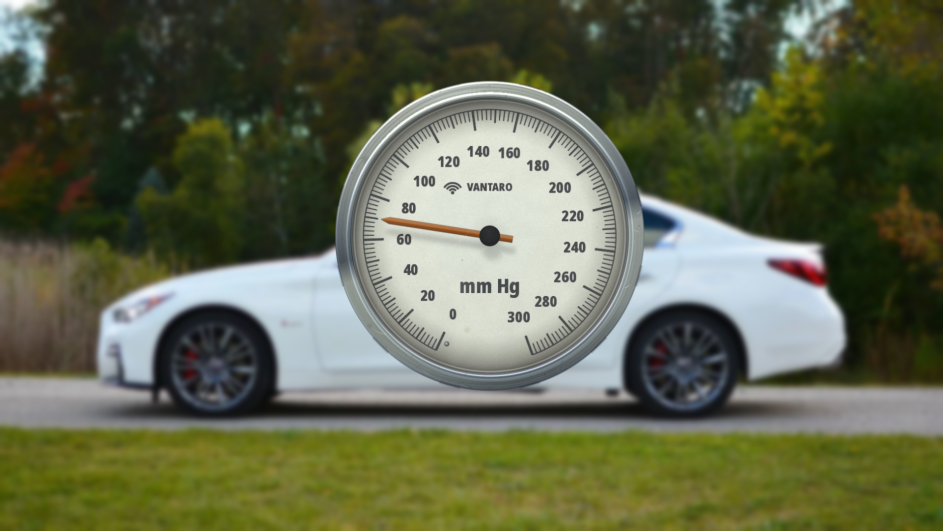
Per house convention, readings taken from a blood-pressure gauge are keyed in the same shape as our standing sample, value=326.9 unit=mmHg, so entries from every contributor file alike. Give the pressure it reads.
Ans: value=70 unit=mmHg
